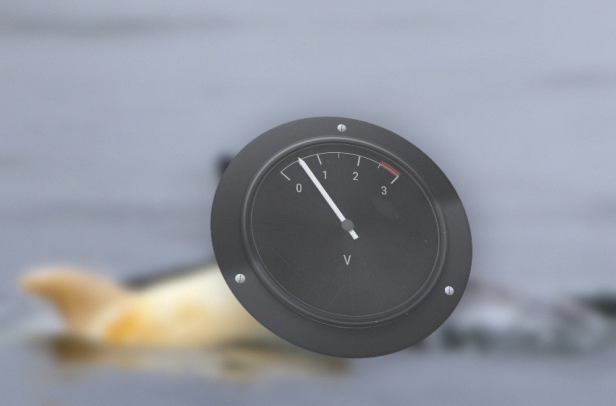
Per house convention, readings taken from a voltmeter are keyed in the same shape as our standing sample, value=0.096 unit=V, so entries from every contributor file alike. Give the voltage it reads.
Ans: value=0.5 unit=V
